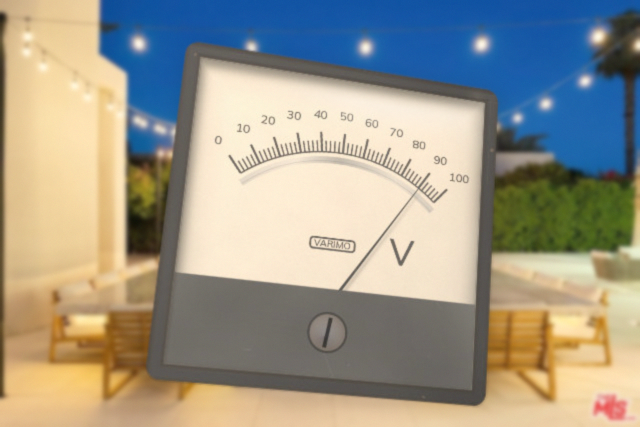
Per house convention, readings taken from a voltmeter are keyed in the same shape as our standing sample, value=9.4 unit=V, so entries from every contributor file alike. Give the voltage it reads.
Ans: value=90 unit=V
